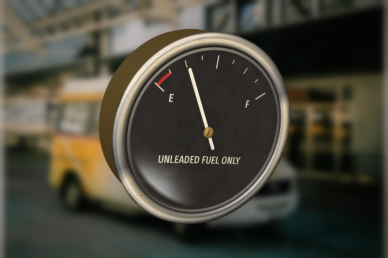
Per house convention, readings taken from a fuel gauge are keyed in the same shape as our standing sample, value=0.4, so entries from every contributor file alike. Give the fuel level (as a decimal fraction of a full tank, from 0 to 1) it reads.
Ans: value=0.25
